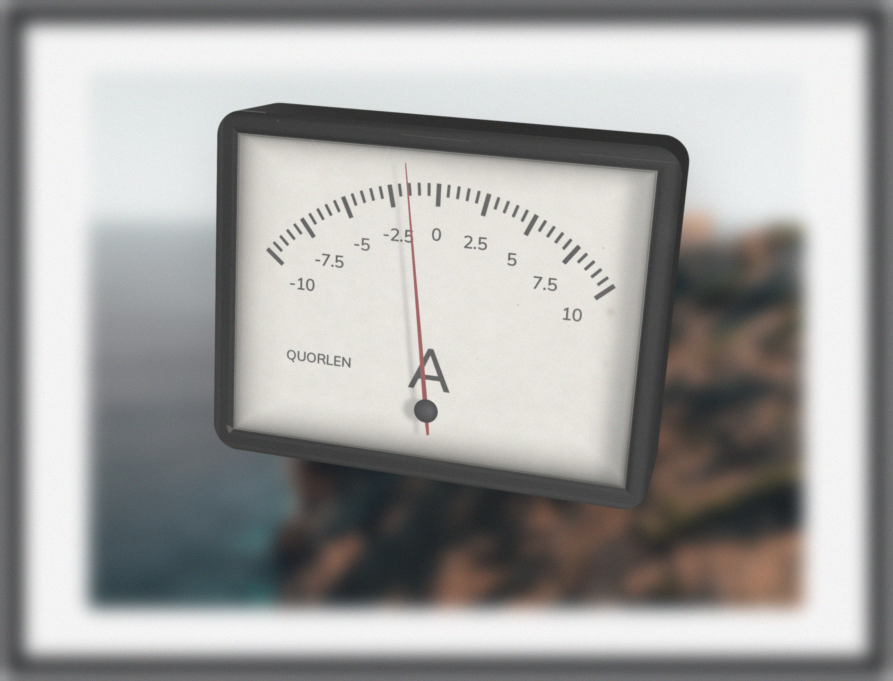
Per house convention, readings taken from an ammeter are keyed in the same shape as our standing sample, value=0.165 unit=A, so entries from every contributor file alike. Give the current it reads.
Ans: value=-1.5 unit=A
